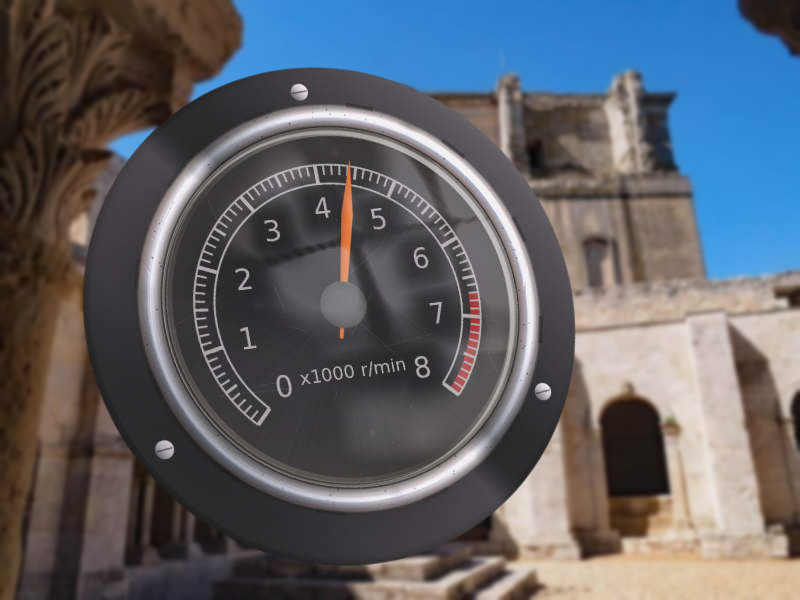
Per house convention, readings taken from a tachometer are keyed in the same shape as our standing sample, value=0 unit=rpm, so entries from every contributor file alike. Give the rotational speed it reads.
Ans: value=4400 unit=rpm
